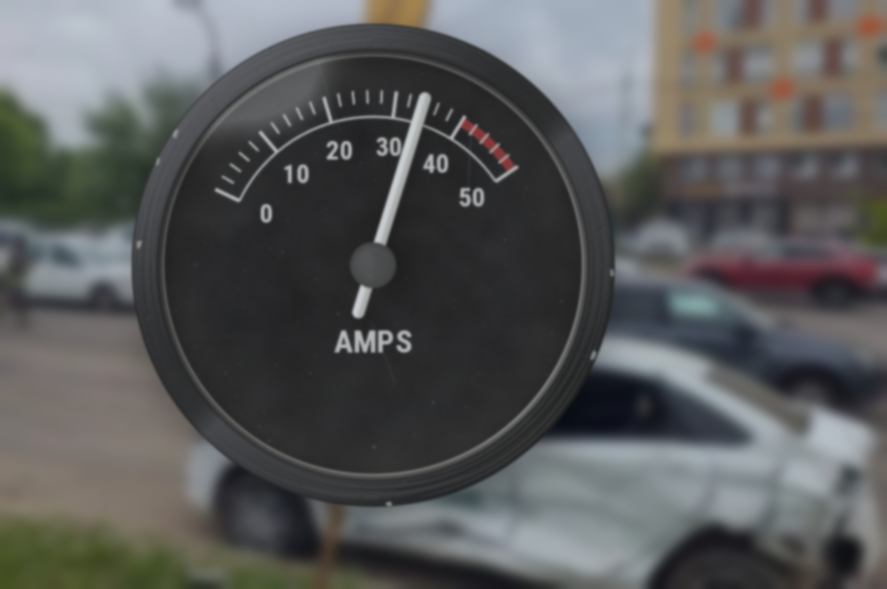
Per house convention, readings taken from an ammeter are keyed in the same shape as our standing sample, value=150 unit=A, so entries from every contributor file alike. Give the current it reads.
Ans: value=34 unit=A
